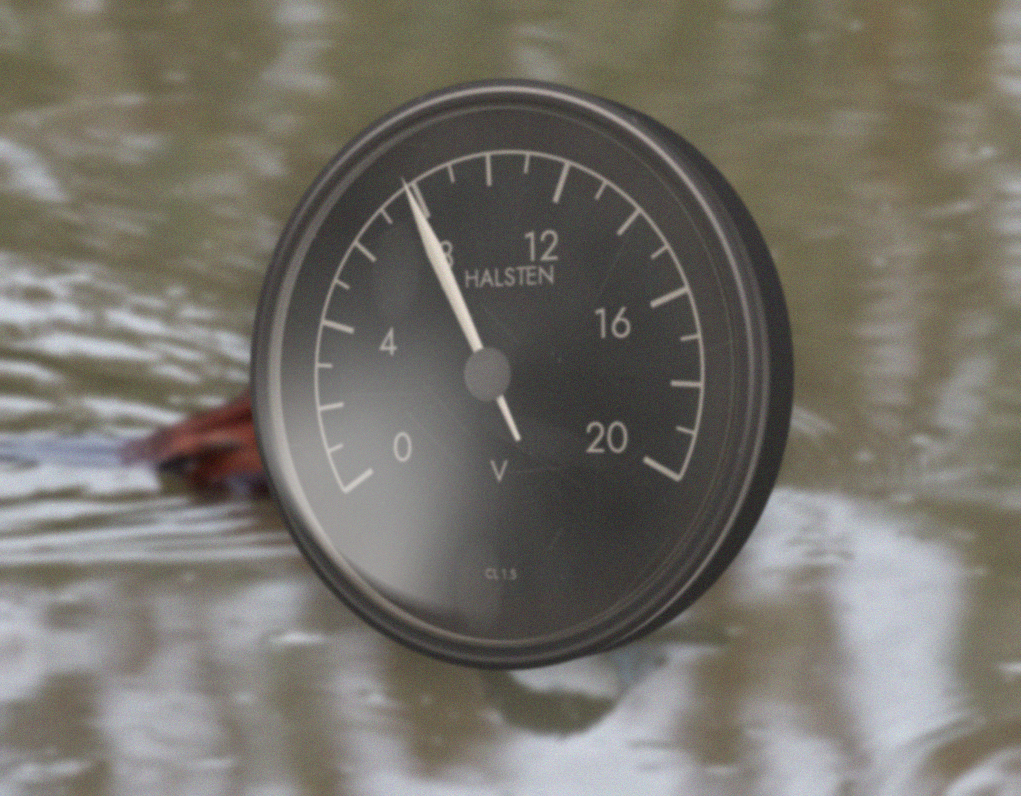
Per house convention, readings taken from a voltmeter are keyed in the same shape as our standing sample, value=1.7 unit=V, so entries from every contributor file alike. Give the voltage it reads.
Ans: value=8 unit=V
